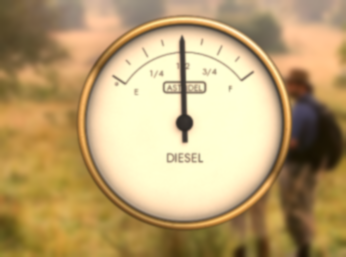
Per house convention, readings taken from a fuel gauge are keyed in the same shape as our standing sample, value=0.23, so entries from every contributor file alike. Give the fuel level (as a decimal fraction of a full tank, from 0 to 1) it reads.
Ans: value=0.5
